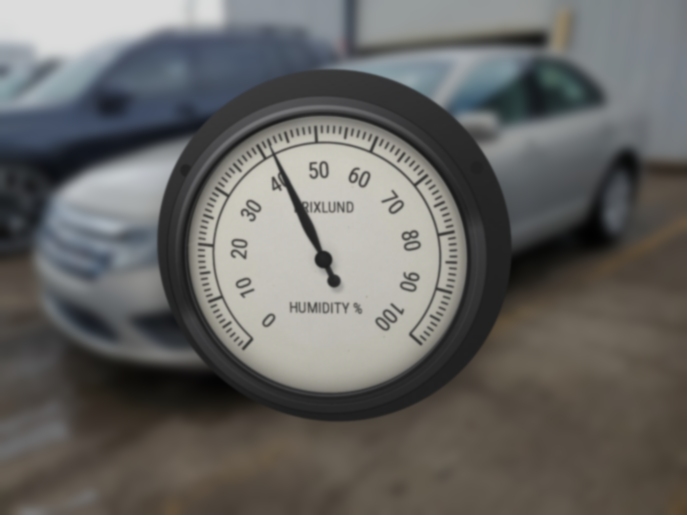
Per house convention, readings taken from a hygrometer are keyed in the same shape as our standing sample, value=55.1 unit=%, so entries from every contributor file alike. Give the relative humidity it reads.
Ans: value=42 unit=%
